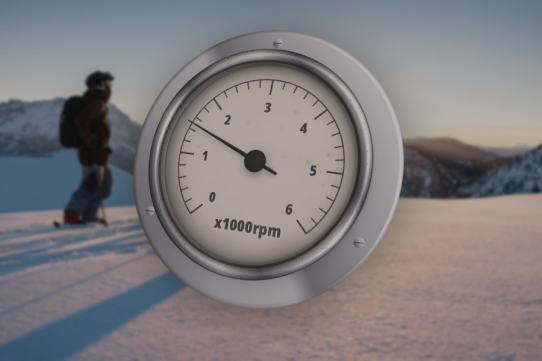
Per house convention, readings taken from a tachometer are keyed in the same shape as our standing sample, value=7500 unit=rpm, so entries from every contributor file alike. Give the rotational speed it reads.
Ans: value=1500 unit=rpm
